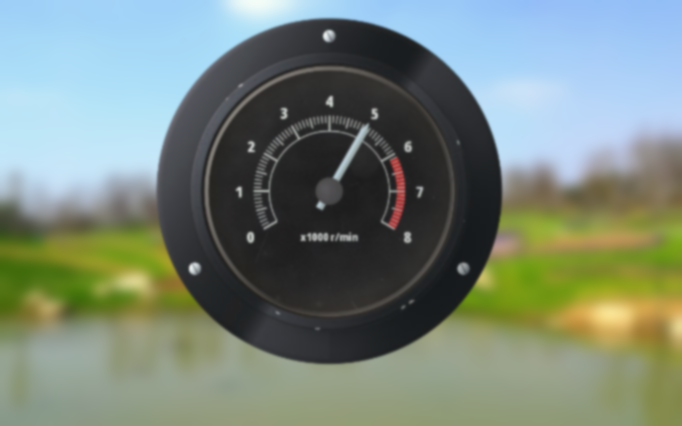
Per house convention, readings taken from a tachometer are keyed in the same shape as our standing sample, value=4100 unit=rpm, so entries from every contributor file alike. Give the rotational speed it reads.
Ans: value=5000 unit=rpm
